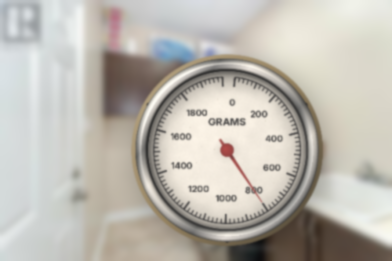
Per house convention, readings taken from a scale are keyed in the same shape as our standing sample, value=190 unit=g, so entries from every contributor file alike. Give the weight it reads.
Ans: value=800 unit=g
